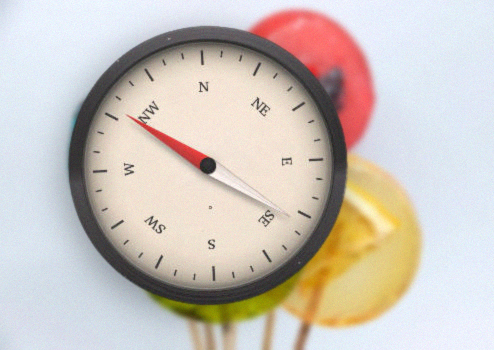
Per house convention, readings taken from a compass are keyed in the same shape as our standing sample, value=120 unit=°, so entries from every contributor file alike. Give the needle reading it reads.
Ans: value=305 unit=°
